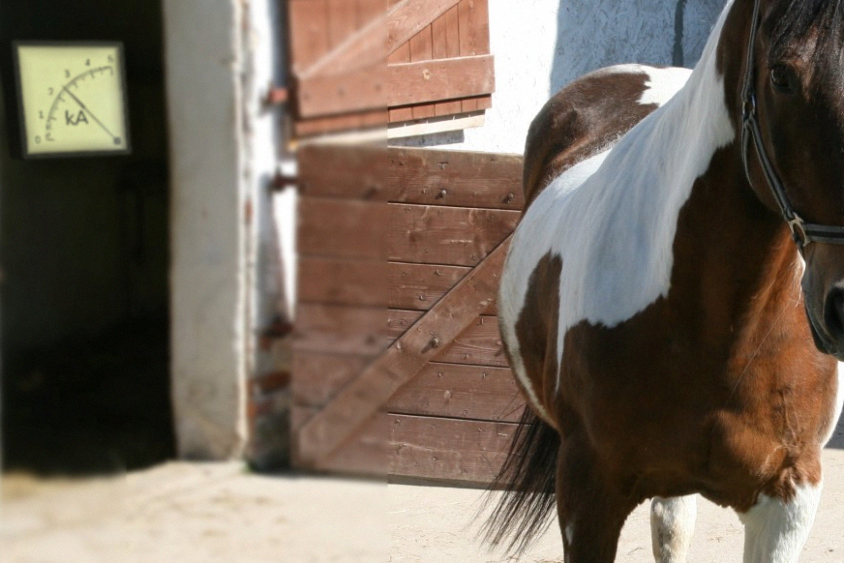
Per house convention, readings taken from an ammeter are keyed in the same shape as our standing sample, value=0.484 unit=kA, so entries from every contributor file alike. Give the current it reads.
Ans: value=2.5 unit=kA
